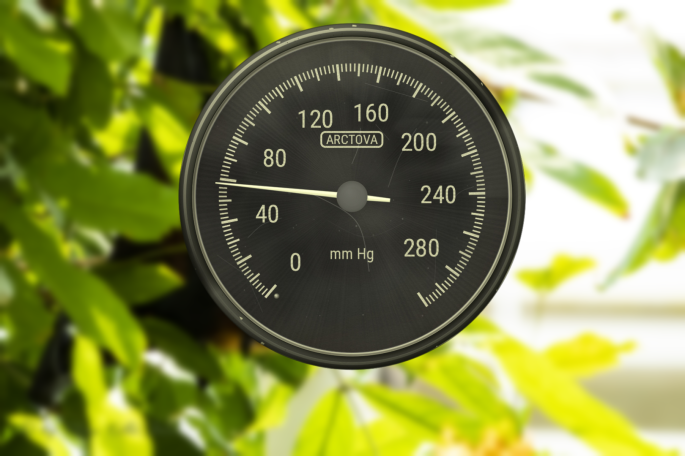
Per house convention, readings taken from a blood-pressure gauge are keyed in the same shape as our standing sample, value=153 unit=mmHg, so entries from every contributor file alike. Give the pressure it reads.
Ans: value=58 unit=mmHg
